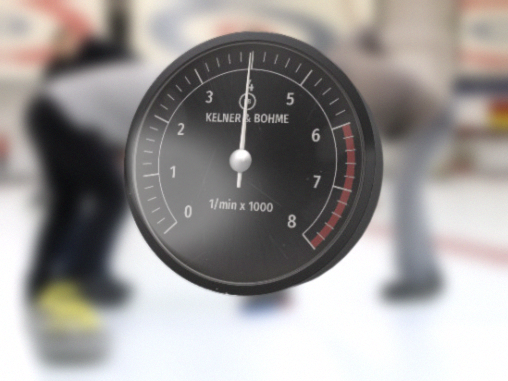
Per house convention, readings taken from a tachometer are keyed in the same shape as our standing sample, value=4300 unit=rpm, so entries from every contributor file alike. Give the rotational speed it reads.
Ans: value=4000 unit=rpm
